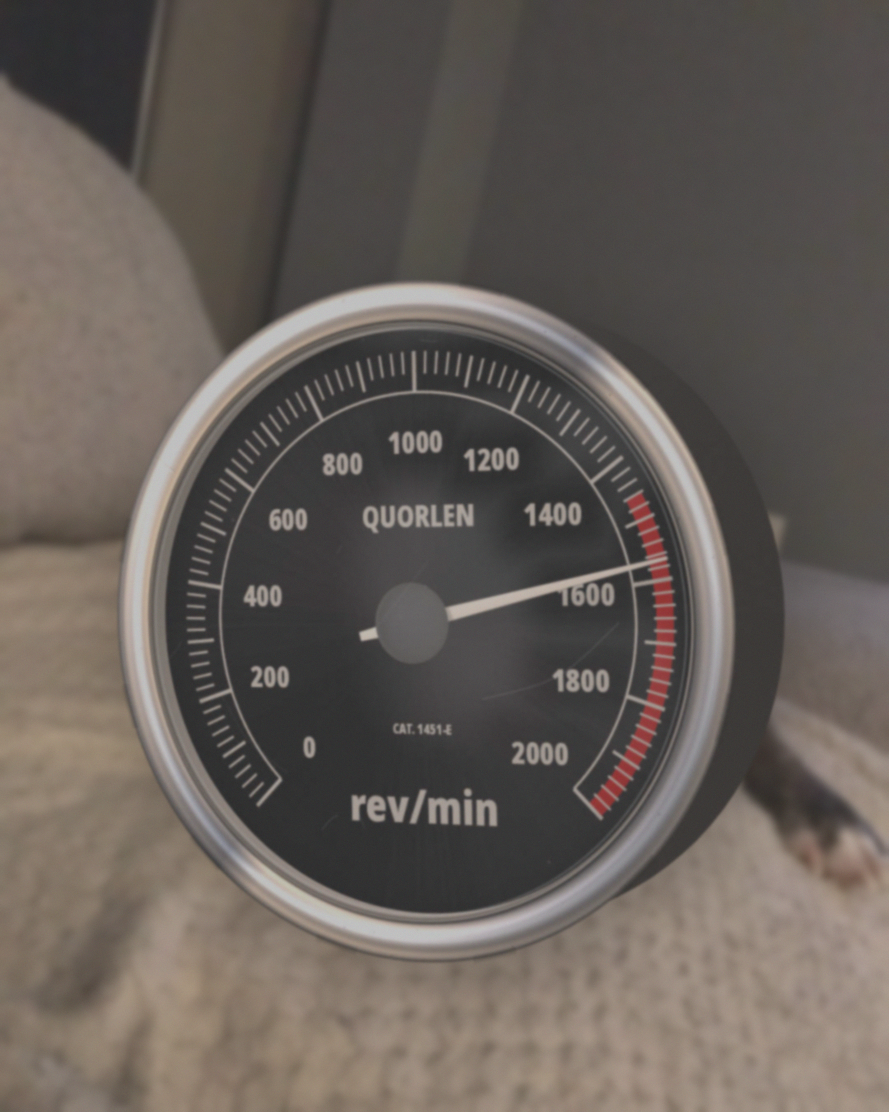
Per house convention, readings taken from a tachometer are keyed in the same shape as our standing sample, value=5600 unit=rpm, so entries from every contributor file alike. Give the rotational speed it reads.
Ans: value=1570 unit=rpm
